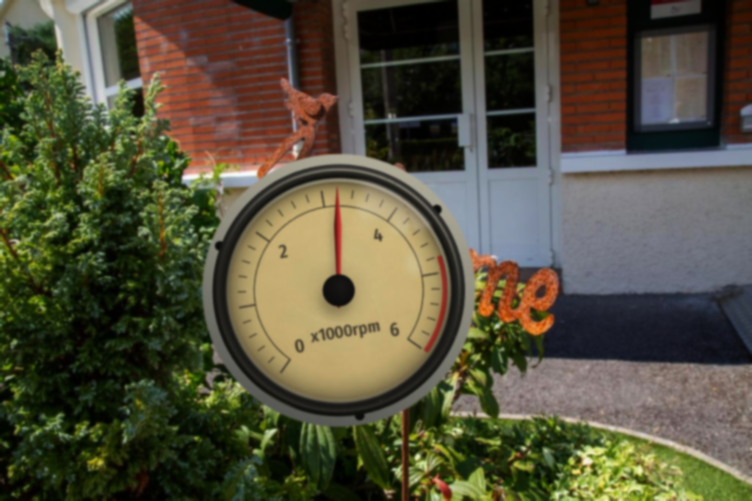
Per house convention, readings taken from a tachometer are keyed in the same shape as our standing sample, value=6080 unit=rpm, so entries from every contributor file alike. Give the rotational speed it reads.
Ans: value=3200 unit=rpm
